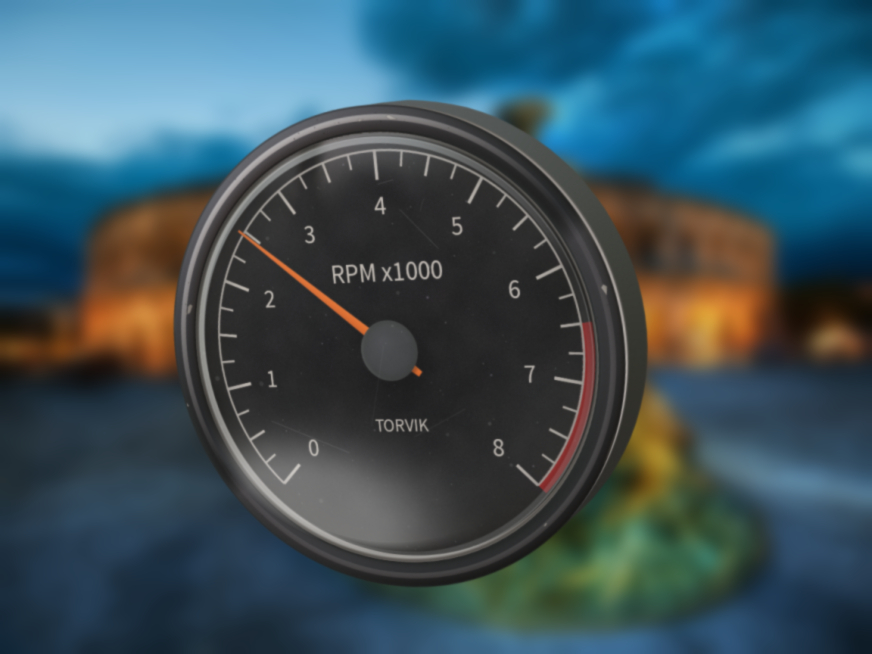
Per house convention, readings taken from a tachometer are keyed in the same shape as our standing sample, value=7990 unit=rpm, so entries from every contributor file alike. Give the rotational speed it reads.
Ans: value=2500 unit=rpm
